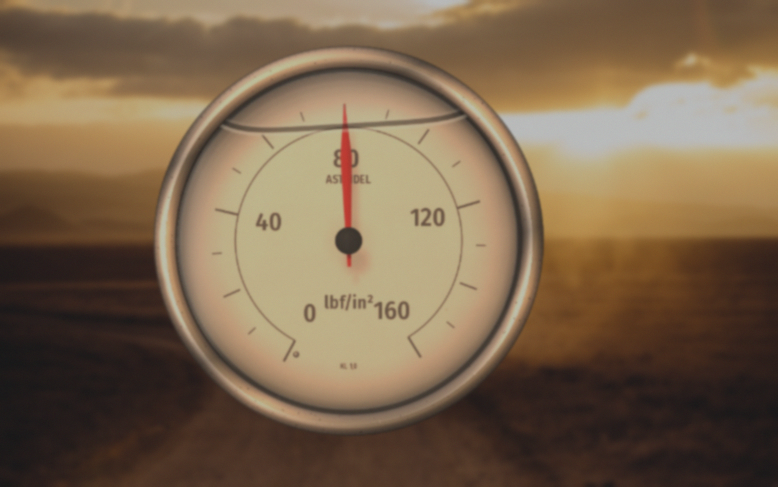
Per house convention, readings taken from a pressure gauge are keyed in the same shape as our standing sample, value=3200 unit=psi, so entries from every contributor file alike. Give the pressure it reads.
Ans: value=80 unit=psi
